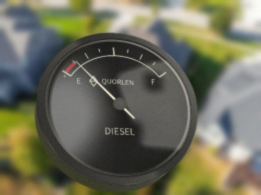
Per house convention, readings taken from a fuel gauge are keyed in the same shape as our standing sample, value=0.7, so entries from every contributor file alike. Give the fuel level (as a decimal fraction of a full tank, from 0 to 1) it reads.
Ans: value=0.125
